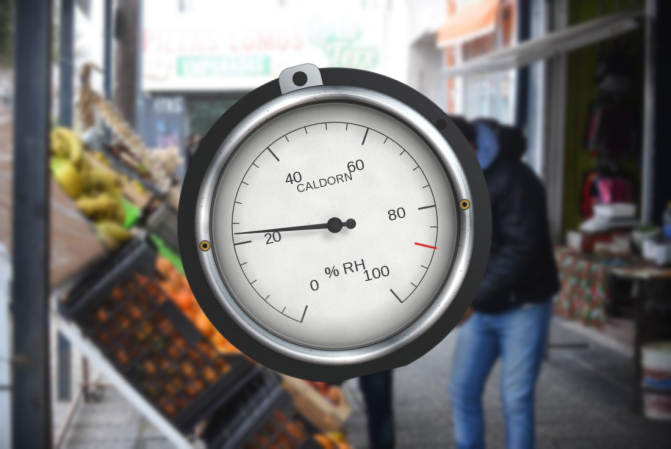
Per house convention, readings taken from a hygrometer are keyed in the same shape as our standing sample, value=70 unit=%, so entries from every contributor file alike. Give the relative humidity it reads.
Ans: value=22 unit=%
